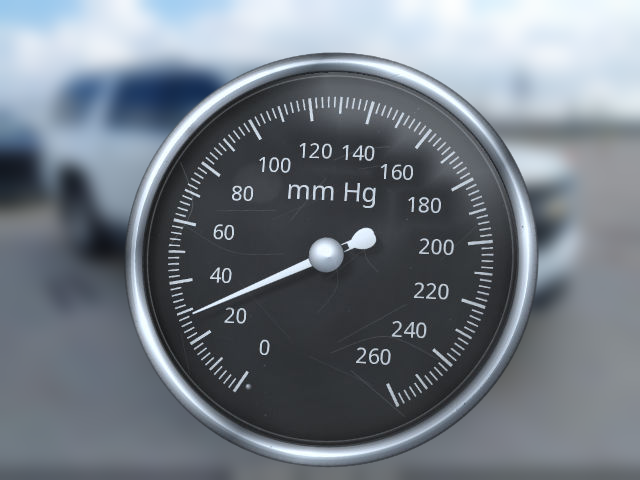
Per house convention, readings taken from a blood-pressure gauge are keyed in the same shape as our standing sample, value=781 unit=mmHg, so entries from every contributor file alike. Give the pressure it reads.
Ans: value=28 unit=mmHg
